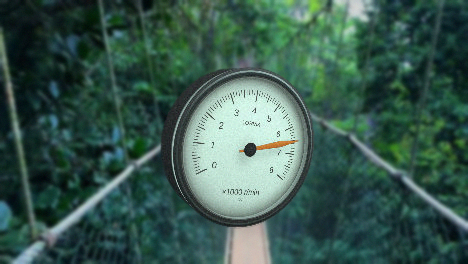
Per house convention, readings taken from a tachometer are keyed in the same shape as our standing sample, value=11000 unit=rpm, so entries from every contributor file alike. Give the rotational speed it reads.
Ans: value=6500 unit=rpm
